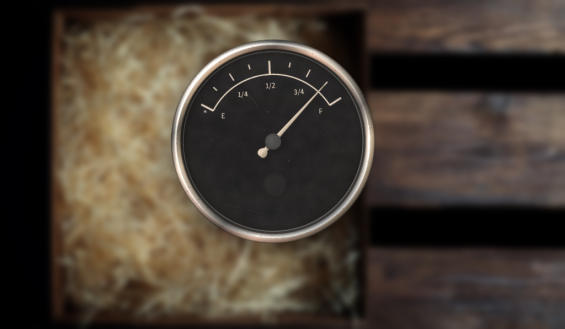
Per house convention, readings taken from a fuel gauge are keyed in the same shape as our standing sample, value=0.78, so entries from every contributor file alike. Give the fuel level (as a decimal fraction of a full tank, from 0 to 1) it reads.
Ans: value=0.875
